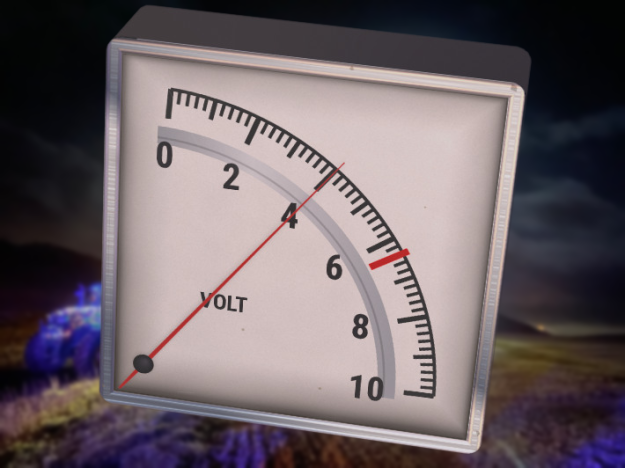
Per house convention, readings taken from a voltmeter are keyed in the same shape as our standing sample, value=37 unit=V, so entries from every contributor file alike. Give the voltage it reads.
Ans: value=4 unit=V
